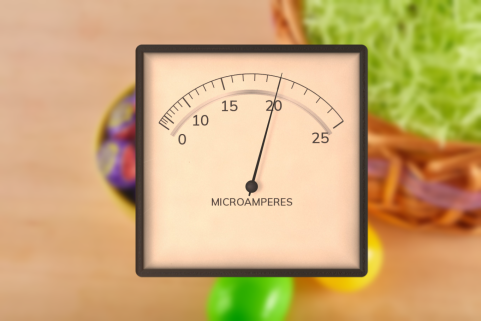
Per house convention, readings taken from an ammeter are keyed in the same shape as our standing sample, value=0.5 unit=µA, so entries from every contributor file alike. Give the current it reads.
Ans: value=20 unit=µA
